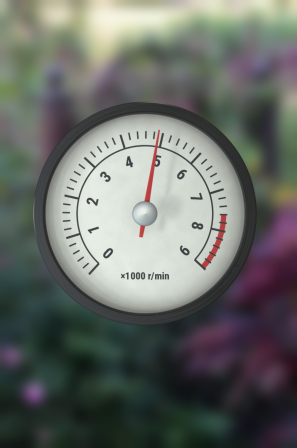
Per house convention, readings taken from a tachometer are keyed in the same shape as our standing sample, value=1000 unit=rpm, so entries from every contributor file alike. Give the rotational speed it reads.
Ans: value=4900 unit=rpm
